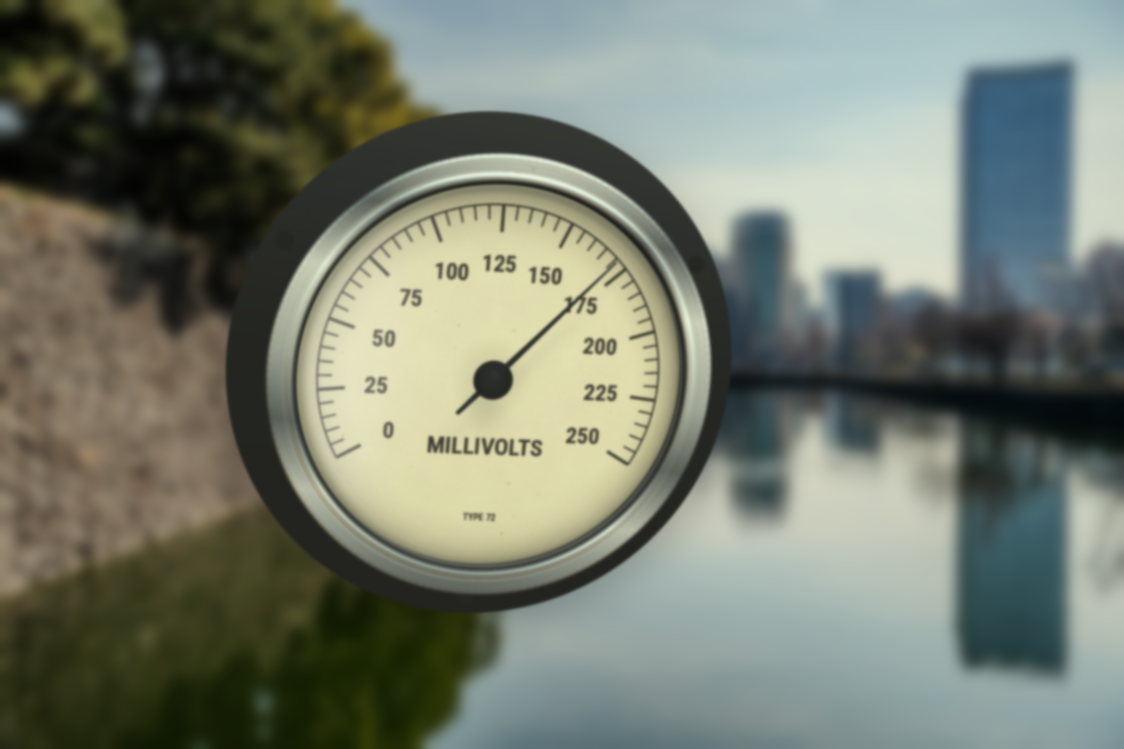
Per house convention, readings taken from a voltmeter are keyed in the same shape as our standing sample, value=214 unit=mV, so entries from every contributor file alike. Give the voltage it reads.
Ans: value=170 unit=mV
